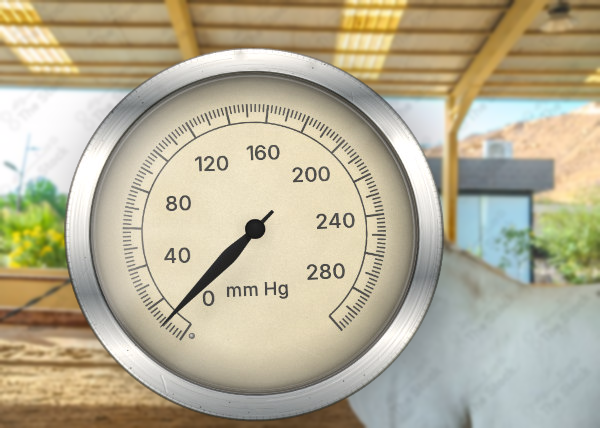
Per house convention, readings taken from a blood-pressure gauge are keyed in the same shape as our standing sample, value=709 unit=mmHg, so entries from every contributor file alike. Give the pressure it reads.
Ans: value=10 unit=mmHg
